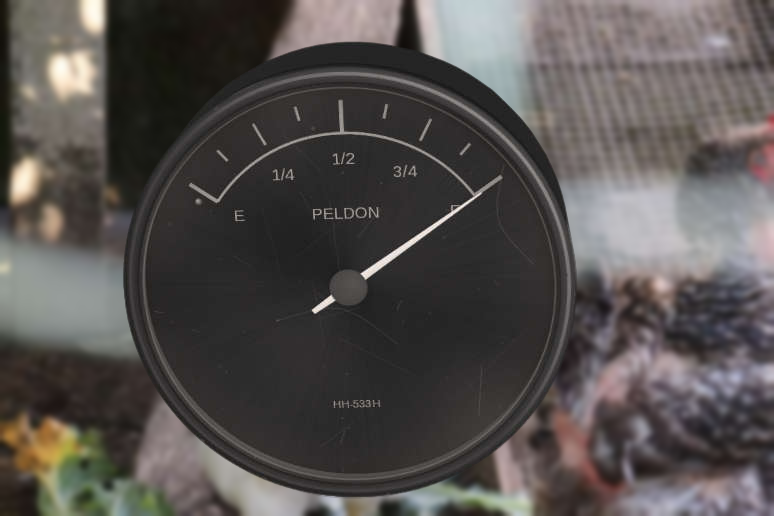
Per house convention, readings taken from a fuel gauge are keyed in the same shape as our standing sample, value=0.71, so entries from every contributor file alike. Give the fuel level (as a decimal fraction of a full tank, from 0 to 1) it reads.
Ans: value=1
